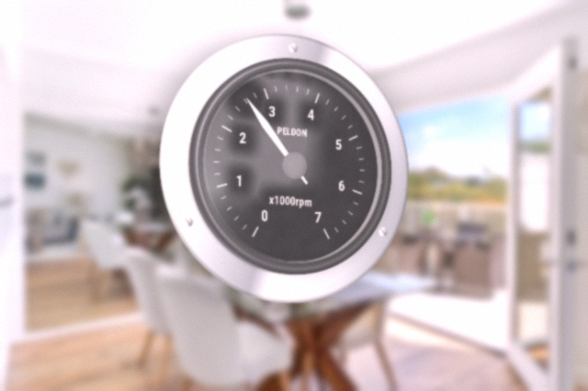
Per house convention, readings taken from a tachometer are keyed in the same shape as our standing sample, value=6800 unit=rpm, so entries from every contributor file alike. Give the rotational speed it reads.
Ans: value=2600 unit=rpm
